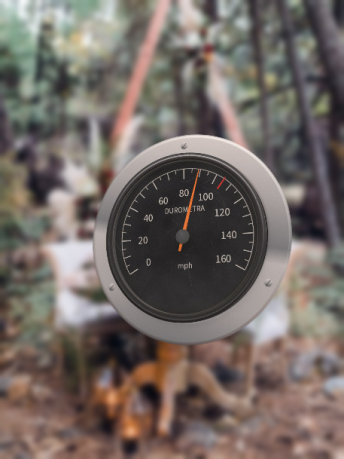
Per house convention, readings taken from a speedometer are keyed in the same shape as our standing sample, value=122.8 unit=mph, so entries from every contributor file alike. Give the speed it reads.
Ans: value=90 unit=mph
